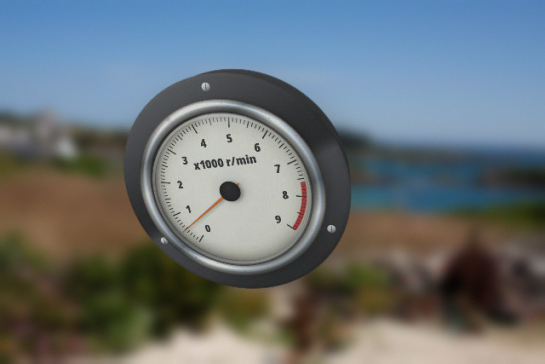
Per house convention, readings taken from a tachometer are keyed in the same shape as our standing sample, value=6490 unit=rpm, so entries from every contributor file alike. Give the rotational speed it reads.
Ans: value=500 unit=rpm
